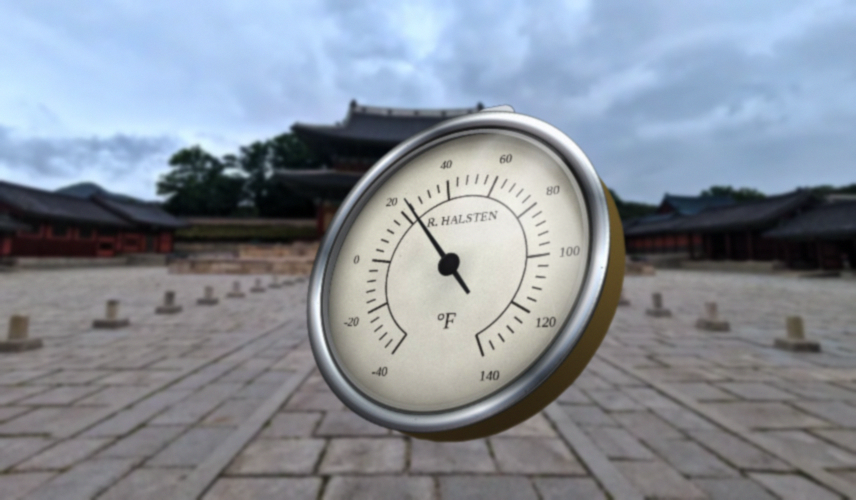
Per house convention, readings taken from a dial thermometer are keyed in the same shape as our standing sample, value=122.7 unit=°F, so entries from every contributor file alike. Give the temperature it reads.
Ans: value=24 unit=°F
